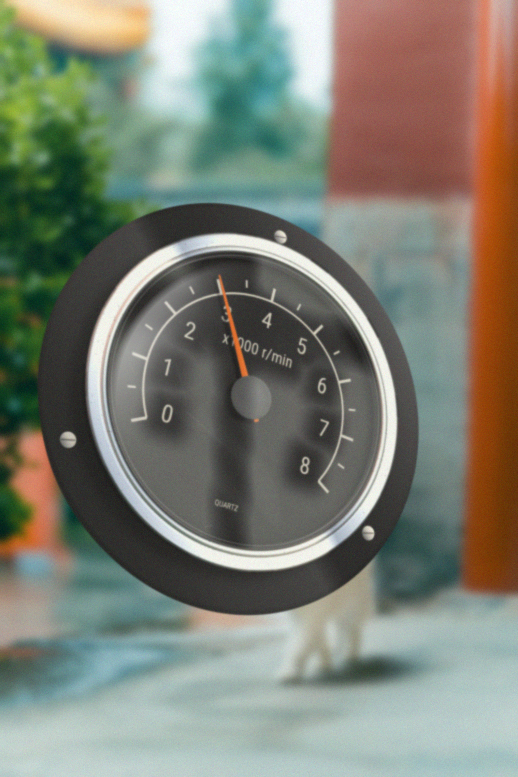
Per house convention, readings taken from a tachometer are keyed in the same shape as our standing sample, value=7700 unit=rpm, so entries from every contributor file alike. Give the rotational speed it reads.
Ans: value=3000 unit=rpm
